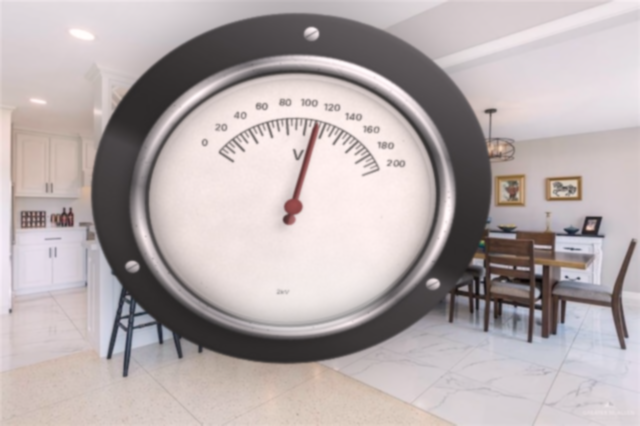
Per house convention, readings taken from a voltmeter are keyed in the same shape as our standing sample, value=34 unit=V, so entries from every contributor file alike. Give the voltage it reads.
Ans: value=110 unit=V
